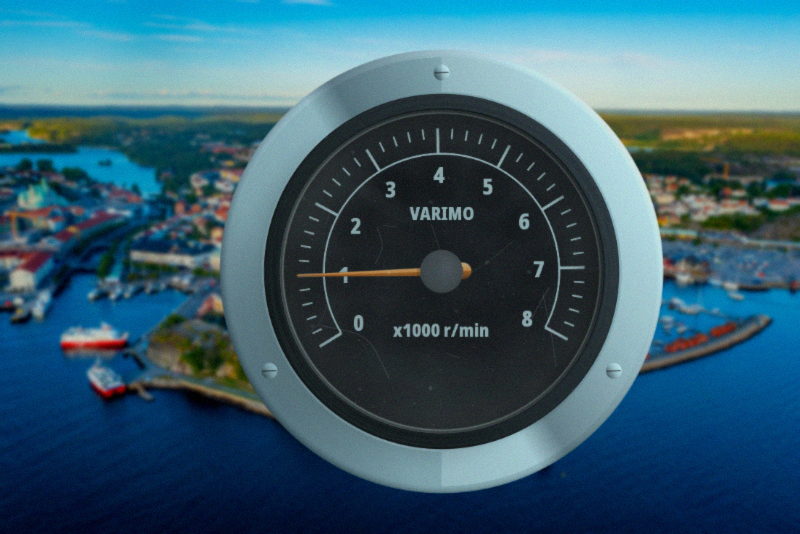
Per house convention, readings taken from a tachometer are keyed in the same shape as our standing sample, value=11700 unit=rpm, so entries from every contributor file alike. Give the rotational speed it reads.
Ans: value=1000 unit=rpm
